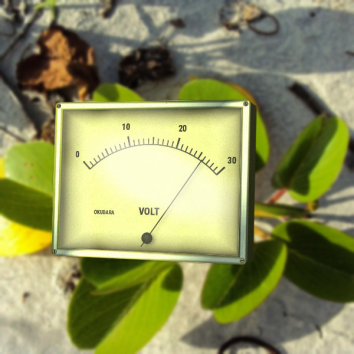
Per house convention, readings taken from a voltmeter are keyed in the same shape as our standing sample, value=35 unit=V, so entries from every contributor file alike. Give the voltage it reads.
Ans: value=26 unit=V
